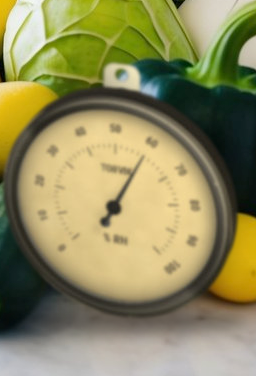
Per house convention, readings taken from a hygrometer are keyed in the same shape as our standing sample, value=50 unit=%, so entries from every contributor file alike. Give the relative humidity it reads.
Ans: value=60 unit=%
